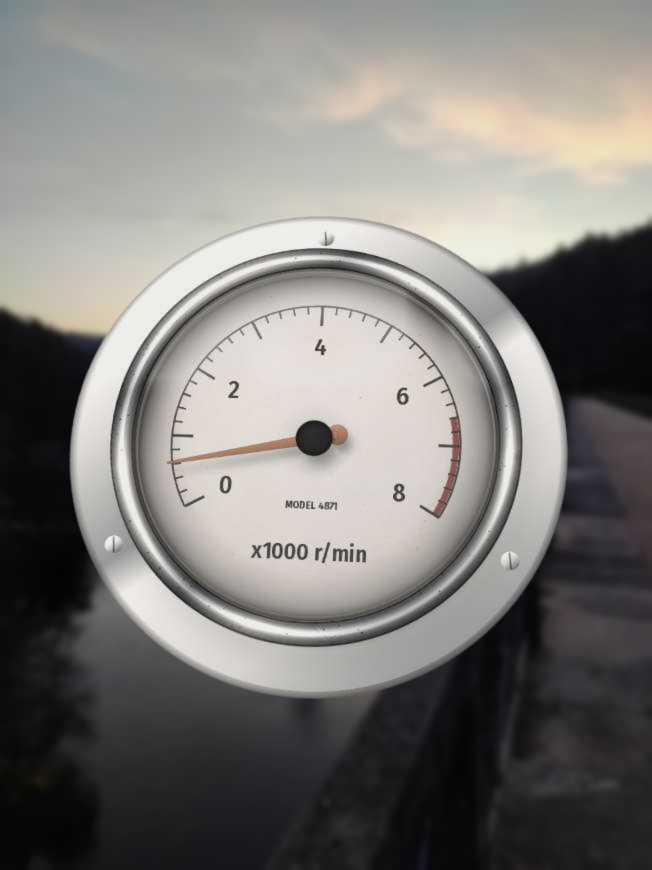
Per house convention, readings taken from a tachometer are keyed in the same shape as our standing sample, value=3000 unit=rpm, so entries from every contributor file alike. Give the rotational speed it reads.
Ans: value=600 unit=rpm
